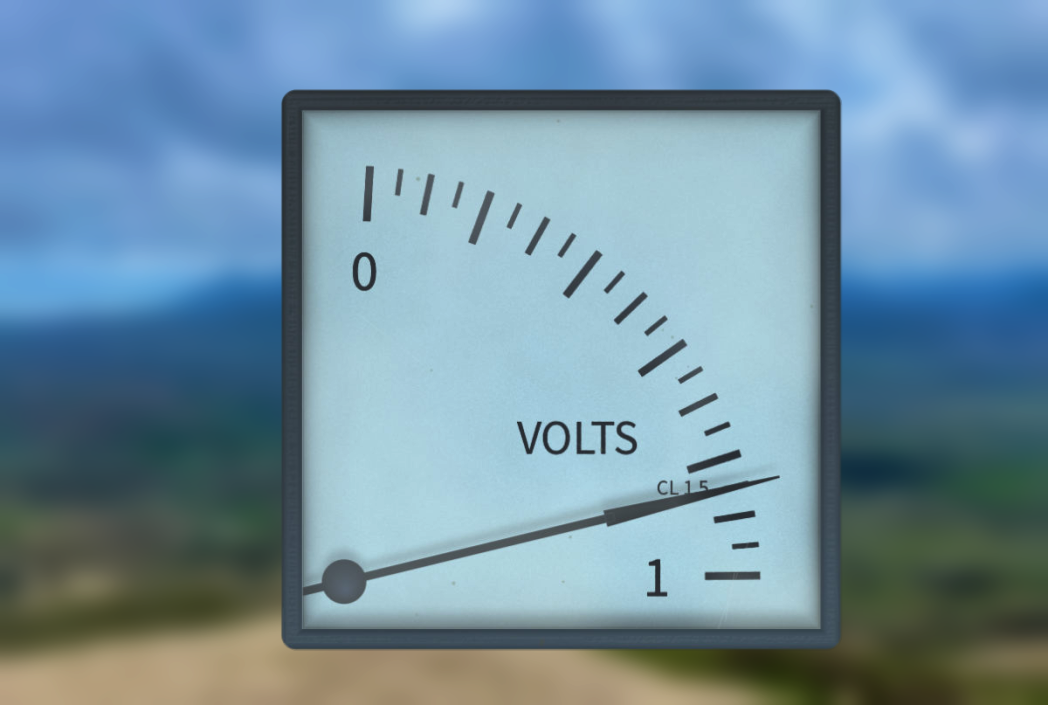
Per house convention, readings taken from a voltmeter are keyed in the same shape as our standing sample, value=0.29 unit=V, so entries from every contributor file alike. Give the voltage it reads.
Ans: value=0.85 unit=V
